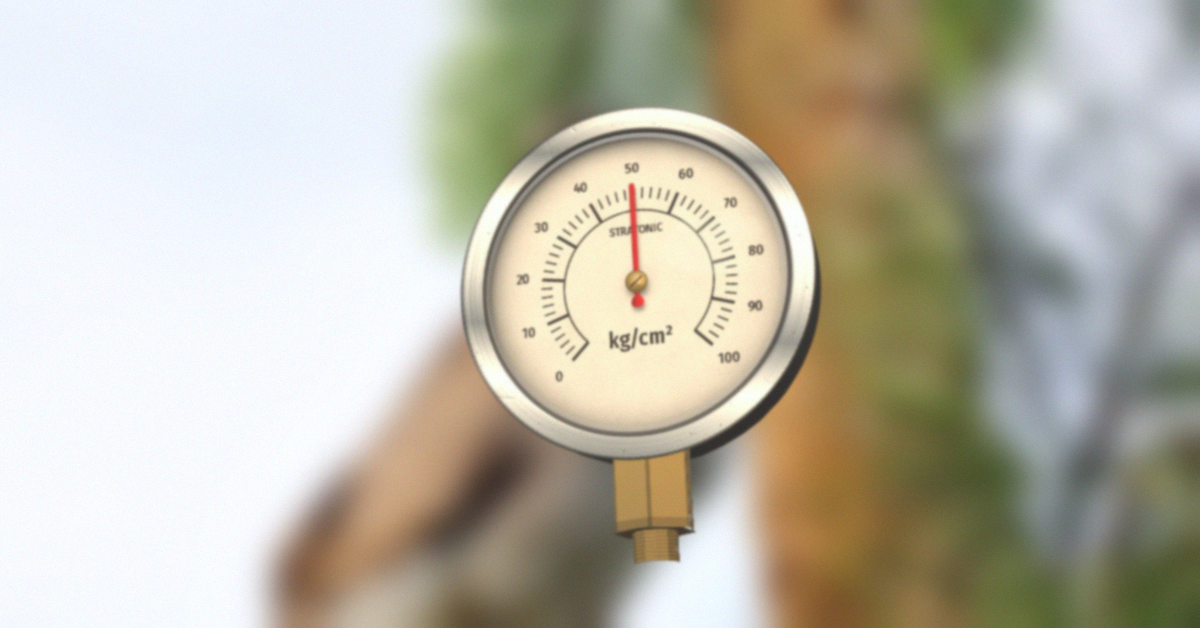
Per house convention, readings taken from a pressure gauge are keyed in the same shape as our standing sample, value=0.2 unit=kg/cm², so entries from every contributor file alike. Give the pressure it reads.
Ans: value=50 unit=kg/cm²
